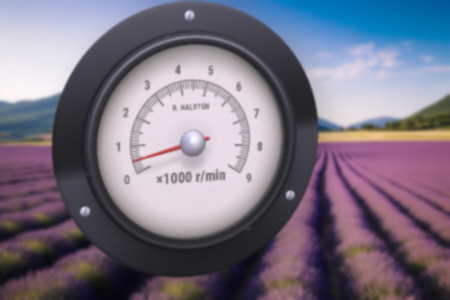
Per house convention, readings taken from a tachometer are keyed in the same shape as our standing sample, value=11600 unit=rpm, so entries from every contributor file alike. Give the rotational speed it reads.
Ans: value=500 unit=rpm
